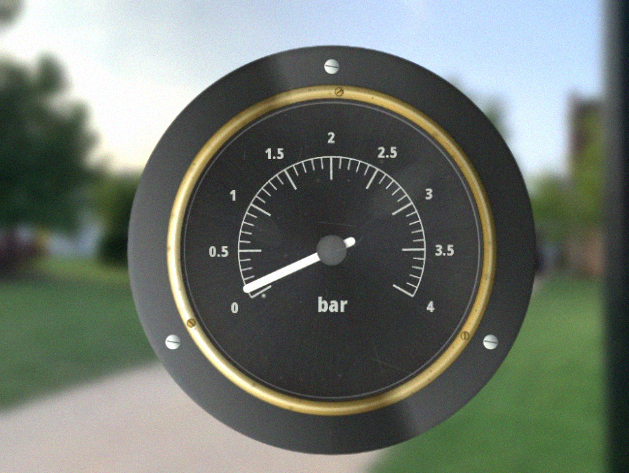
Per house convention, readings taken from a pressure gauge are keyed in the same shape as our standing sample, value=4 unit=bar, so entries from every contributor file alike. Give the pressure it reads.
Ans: value=0.1 unit=bar
